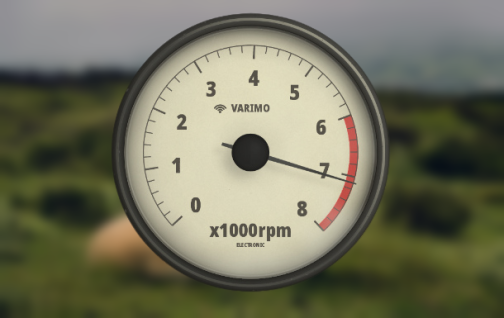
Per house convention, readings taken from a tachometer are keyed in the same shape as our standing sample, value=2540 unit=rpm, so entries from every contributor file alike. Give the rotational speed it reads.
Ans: value=7100 unit=rpm
